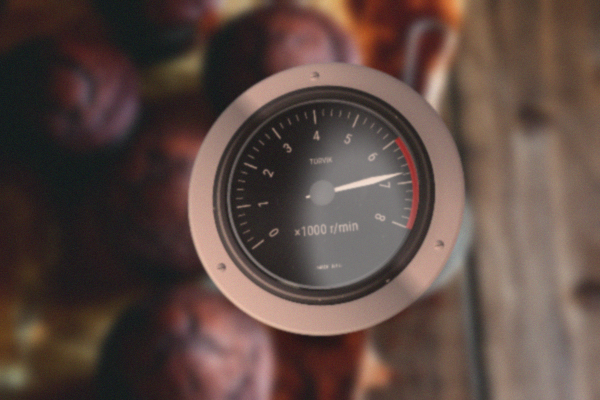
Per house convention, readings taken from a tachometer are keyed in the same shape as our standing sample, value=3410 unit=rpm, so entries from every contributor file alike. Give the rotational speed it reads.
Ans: value=6800 unit=rpm
